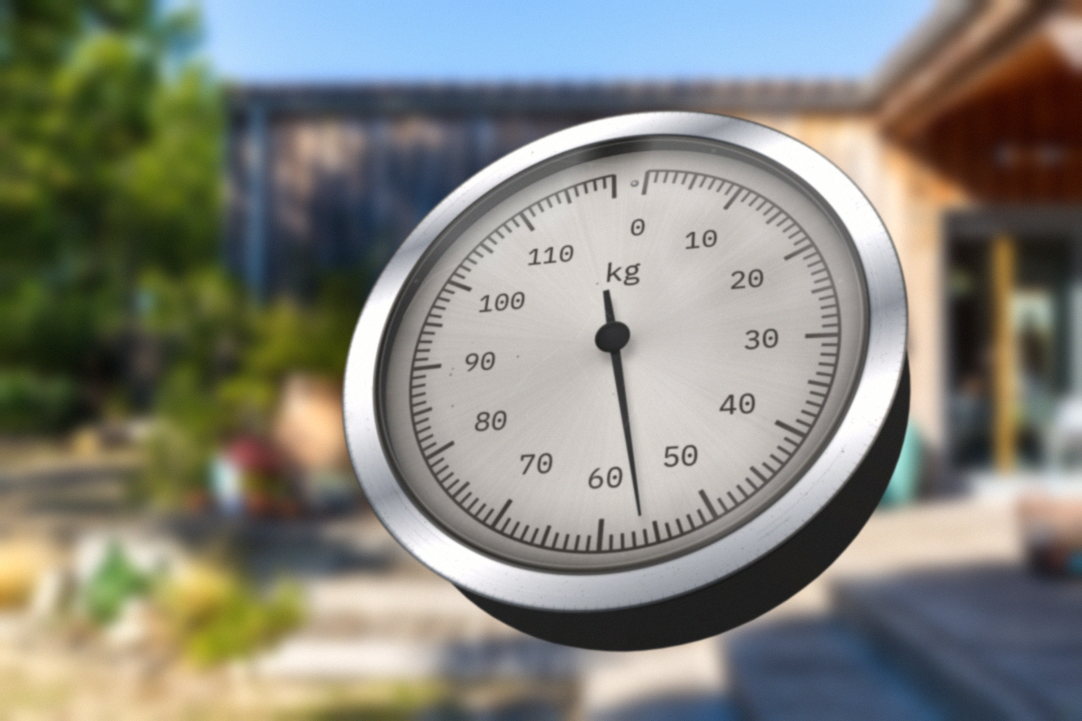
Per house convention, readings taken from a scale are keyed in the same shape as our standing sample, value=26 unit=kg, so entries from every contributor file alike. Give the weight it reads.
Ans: value=56 unit=kg
